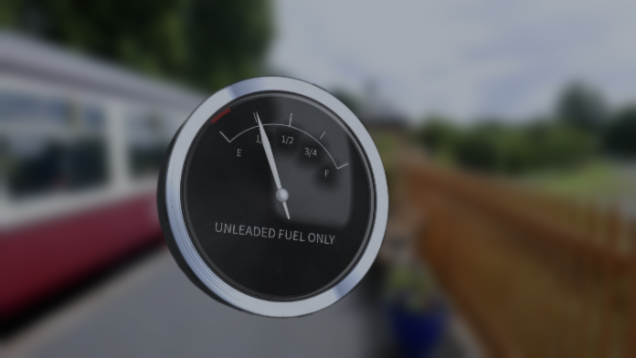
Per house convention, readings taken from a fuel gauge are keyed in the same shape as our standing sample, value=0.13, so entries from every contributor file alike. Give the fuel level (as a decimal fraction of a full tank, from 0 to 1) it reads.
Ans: value=0.25
